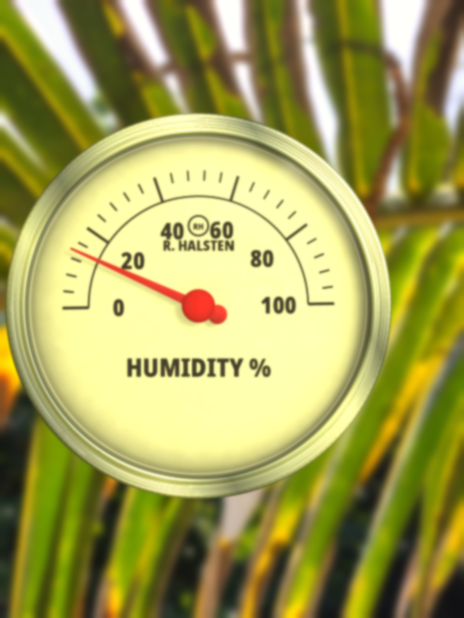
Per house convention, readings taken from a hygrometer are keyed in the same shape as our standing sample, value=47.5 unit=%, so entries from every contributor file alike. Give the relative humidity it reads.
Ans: value=14 unit=%
